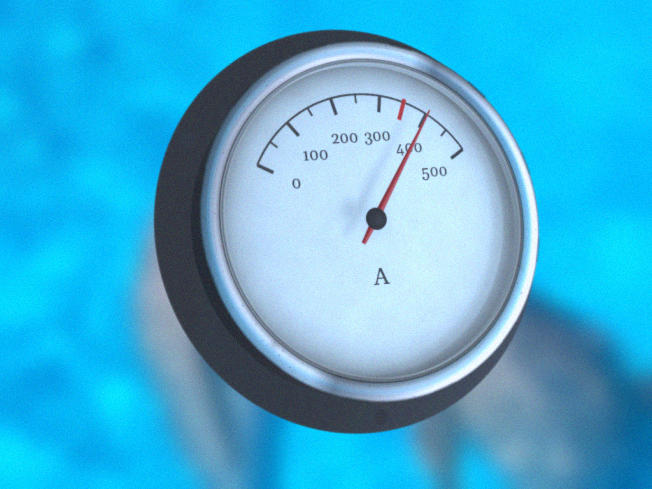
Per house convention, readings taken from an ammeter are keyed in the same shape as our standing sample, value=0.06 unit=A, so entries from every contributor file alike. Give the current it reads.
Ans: value=400 unit=A
